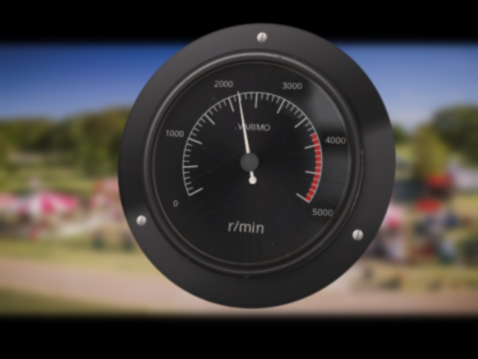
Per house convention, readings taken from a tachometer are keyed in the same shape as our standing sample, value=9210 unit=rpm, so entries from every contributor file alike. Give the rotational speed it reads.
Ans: value=2200 unit=rpm
